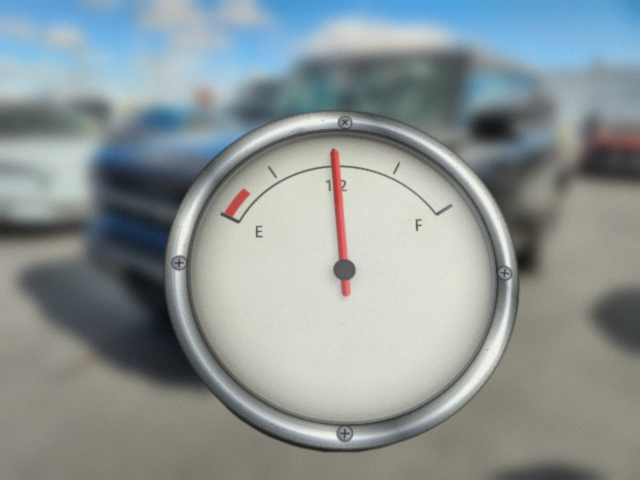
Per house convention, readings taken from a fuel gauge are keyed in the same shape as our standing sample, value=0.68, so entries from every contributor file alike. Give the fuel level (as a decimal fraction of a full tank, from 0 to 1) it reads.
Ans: value=0.5
